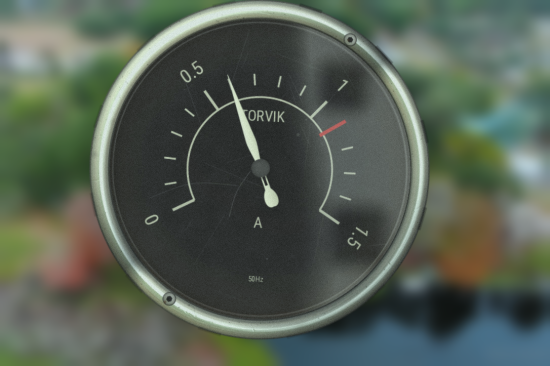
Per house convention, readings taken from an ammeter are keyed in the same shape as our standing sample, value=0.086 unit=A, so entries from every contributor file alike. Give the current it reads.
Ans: value=0.6 unit=A
